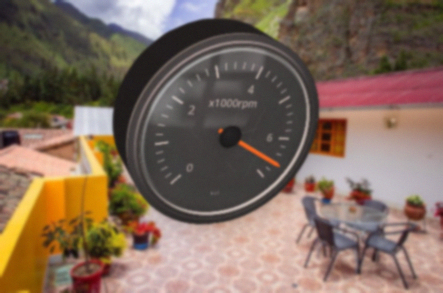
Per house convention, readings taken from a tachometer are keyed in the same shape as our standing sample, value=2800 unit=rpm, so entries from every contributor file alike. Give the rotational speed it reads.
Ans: value=6600 unit=rpm
